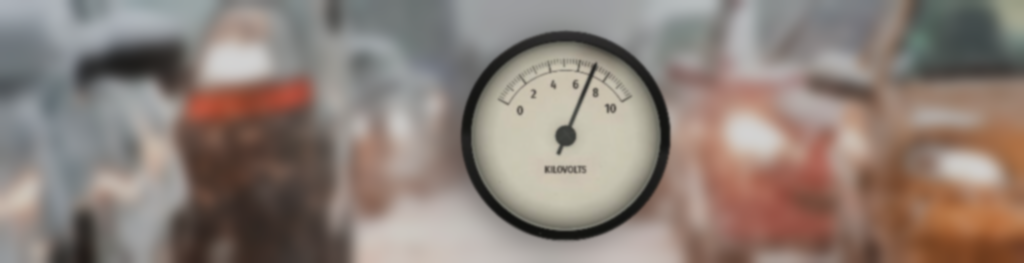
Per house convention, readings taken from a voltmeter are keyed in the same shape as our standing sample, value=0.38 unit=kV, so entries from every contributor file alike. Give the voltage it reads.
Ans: value=7 unit=kV
